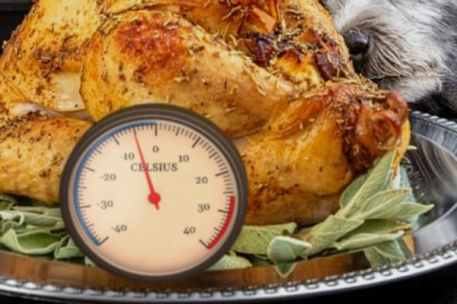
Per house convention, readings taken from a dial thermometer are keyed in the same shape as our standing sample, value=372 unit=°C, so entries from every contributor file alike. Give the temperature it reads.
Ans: value=-5 unit=°C
